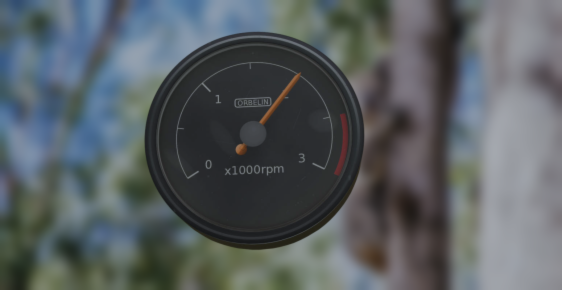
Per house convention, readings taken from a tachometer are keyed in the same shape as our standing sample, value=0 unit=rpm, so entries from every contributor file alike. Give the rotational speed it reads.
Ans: value=2000 unit=rpm
